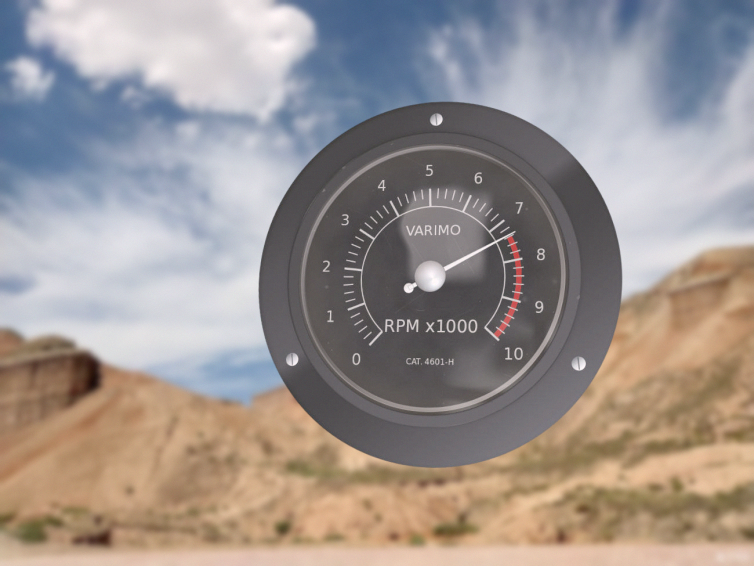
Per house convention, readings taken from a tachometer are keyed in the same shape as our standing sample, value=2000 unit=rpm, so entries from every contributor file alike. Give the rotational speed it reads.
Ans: value=7400 unit=rpm
